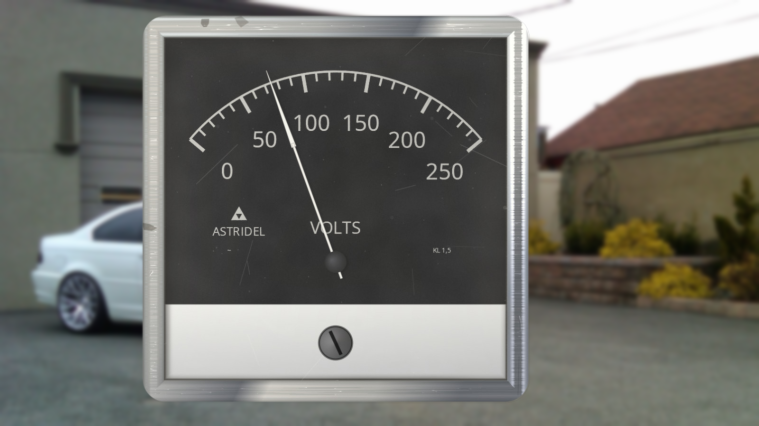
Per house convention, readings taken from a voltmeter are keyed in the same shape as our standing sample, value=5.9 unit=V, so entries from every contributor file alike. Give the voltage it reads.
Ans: value=75 unit=V
